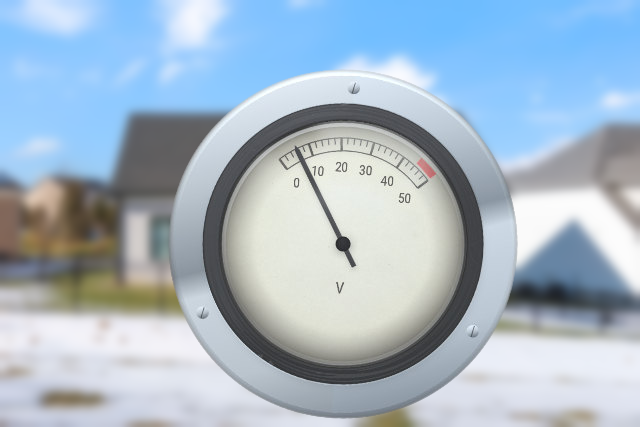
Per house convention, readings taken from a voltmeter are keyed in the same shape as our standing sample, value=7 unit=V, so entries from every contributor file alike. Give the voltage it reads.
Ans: value=6 unit=V
